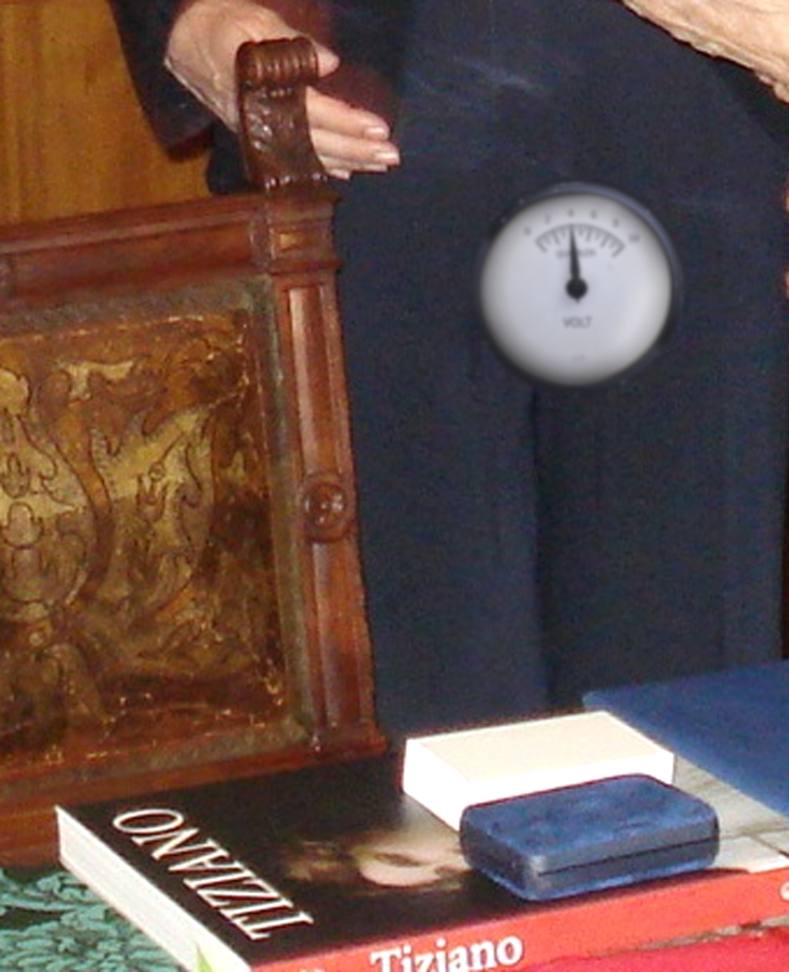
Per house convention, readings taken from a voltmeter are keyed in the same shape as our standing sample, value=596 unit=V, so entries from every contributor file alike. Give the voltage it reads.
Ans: value=4 unit=V
